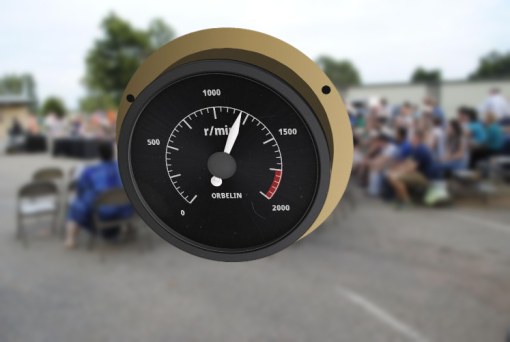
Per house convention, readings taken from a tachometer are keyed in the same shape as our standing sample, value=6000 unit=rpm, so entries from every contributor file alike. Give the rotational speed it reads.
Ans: value=1200 unit=rpm
